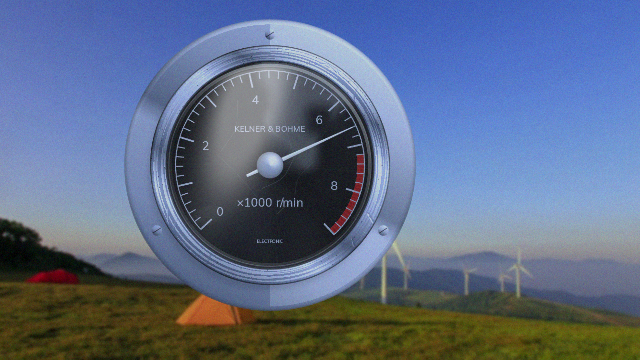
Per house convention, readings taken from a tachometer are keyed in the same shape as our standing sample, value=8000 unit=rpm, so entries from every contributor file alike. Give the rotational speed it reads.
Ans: value=6600 unit=rpm
